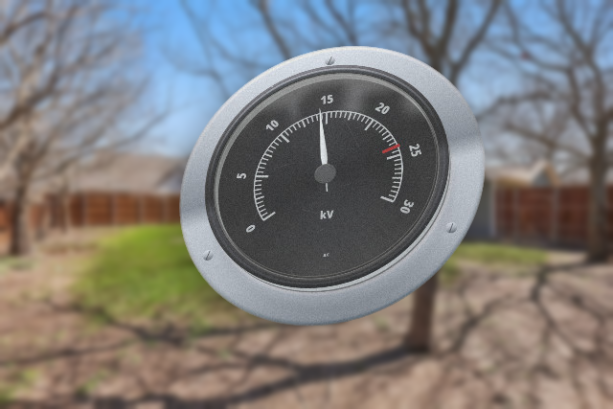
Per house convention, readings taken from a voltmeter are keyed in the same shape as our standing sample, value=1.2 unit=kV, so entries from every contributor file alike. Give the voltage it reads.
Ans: value=14.5 unit=kV
